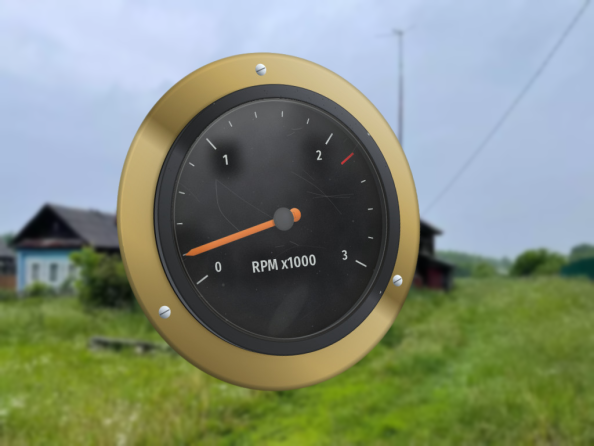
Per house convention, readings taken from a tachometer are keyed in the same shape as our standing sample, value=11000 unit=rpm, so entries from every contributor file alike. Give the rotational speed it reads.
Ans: value=200 unit=rpm
